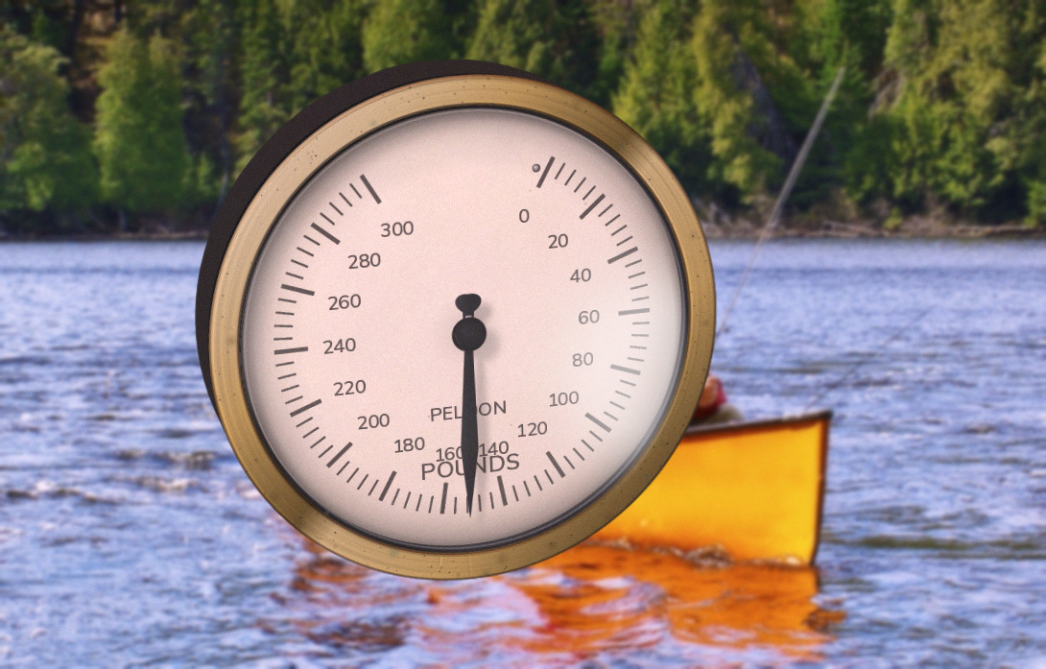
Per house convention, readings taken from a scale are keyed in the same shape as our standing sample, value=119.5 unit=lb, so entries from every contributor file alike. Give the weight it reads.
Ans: value=152 unit=lb
